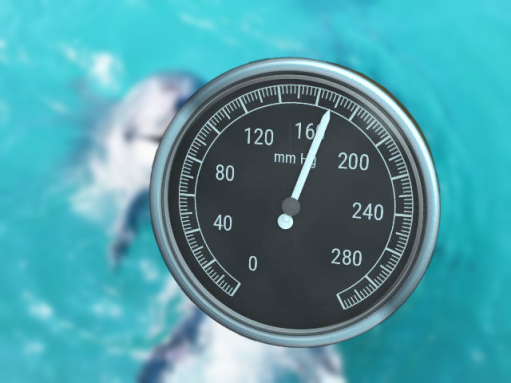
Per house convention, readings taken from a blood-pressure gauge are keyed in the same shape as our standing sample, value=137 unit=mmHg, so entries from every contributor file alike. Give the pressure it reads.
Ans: value=168 unit=mmHg
